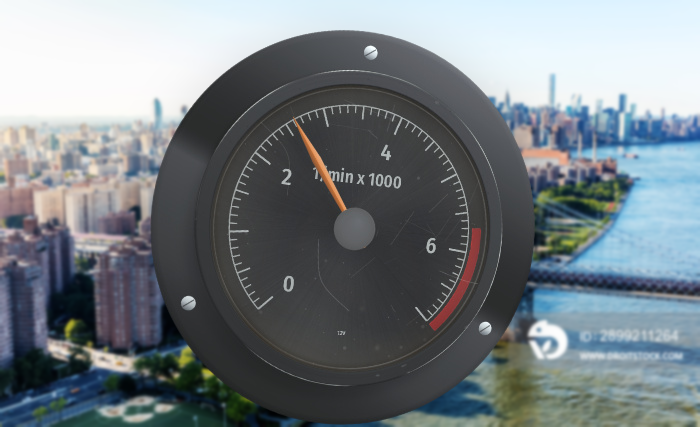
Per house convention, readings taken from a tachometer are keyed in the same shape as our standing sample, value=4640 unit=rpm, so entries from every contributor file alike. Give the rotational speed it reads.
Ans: value=2600 unit=rpm
